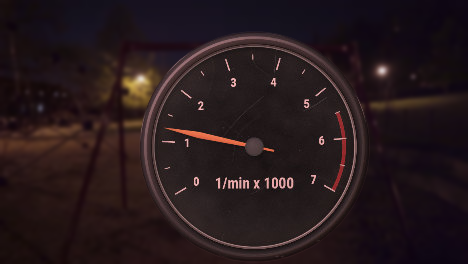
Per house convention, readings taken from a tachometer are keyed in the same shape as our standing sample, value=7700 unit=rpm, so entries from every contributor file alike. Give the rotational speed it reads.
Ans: value=1250 unit=rpm
